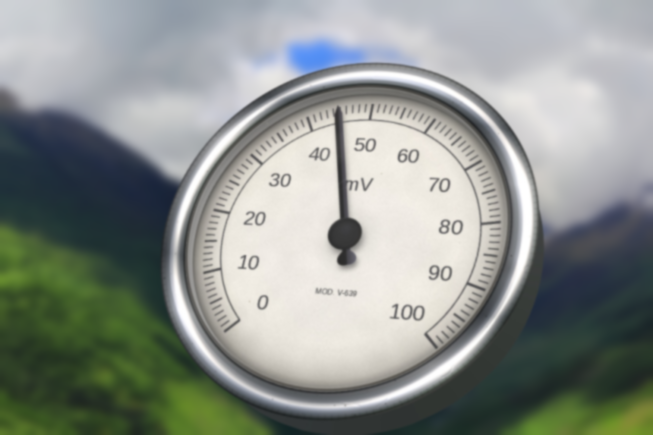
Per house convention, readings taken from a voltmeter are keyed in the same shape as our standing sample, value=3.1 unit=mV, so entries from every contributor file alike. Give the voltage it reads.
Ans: value=45 unit=mV
